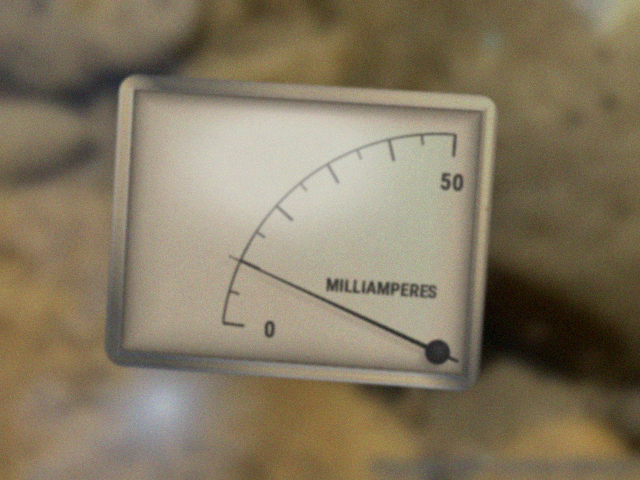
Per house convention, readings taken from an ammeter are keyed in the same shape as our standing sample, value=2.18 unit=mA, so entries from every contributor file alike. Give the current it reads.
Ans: value=10 unit=mA
